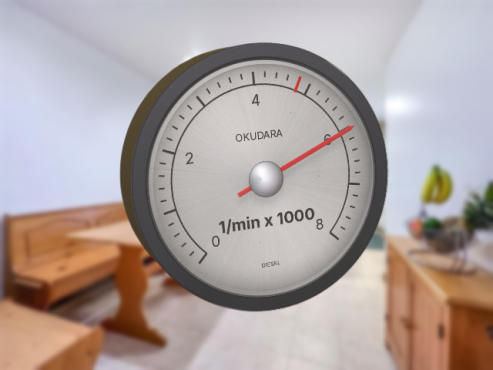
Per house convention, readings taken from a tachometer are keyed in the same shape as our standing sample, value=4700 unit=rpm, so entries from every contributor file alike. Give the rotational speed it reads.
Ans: value=6000 unit=rpm
